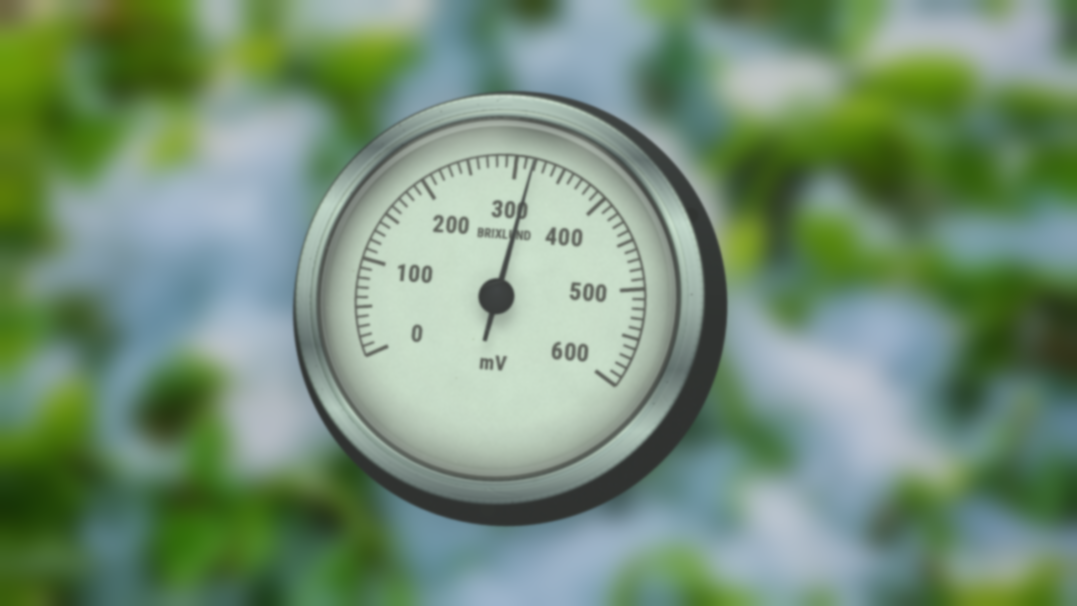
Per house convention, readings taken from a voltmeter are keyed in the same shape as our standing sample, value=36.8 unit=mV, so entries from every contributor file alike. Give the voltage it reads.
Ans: value=320 unit=mV
